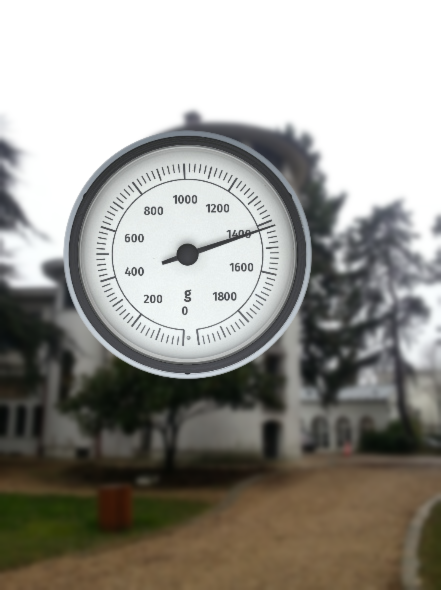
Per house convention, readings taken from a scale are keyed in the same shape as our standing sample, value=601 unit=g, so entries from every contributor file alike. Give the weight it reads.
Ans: value=1420 unit=g
